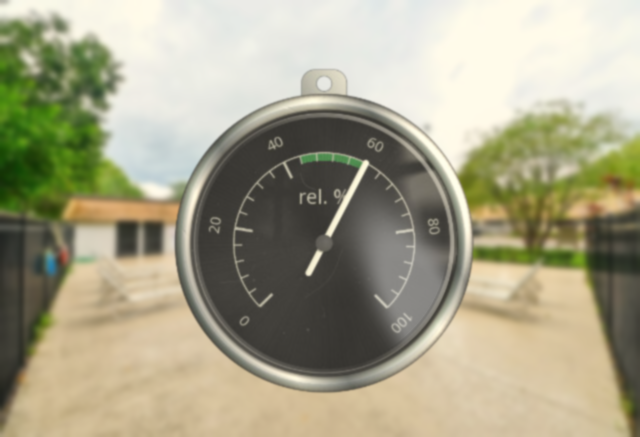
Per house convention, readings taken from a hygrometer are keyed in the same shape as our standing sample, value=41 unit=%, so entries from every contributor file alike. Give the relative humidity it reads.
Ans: value=60 unit=%
